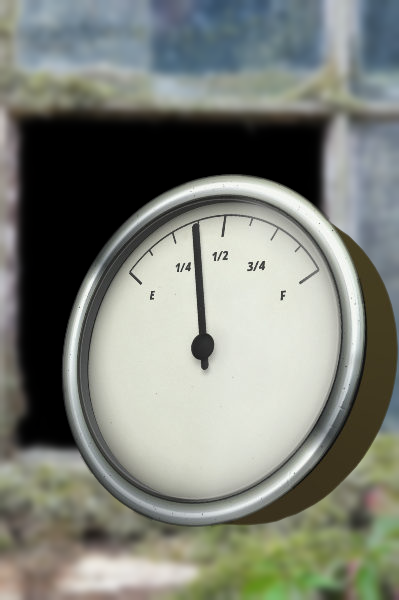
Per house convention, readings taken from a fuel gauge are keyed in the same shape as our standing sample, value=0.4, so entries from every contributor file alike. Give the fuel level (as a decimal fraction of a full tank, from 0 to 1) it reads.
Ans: value=0.375
